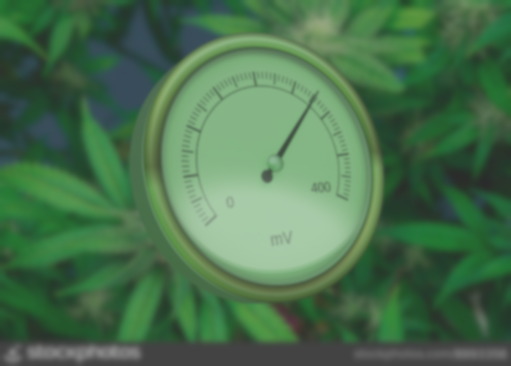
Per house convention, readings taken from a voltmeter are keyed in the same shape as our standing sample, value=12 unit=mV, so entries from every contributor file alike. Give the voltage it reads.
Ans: value=275 unit=mV
